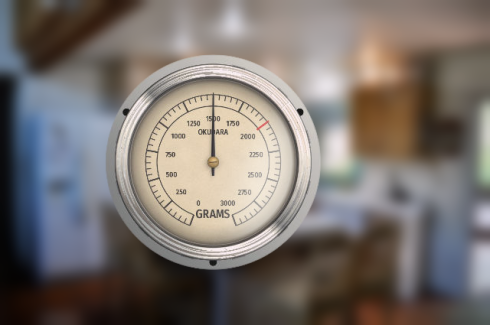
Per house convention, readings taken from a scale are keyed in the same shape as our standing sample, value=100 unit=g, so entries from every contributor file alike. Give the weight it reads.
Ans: value=1500 unit=g
